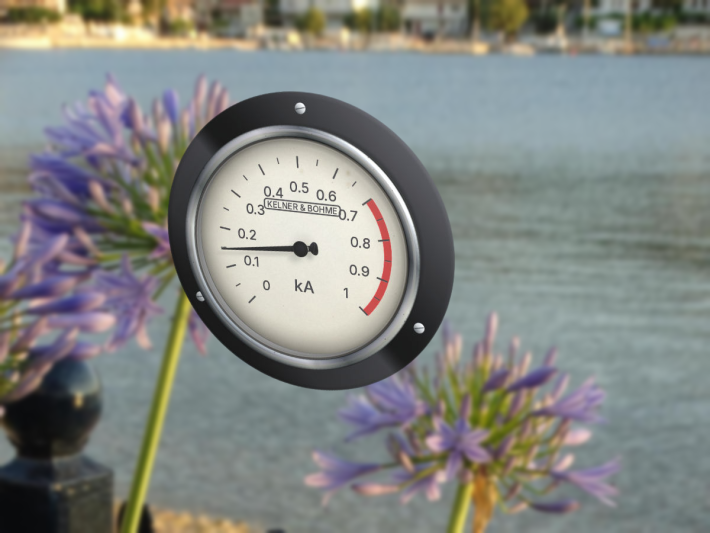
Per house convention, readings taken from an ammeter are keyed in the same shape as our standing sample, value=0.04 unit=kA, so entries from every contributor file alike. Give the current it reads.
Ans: value=0.15 unit=kA
